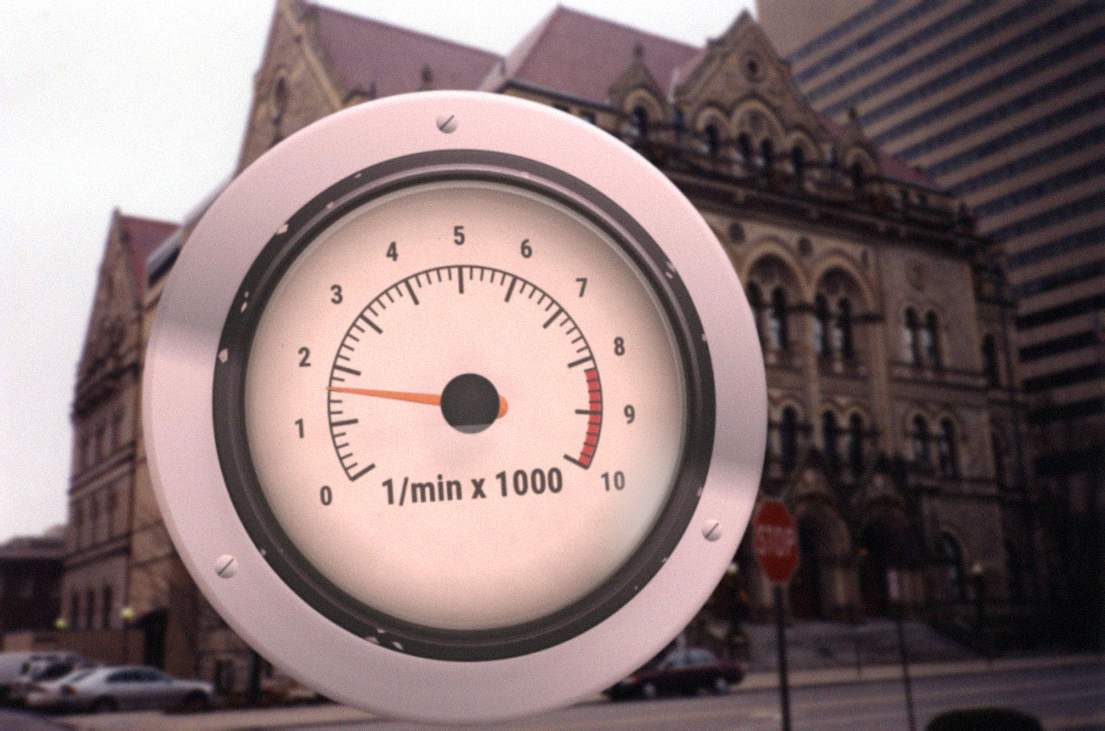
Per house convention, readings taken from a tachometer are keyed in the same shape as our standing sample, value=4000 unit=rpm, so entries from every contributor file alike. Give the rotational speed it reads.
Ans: value=1600 unit=rpm
